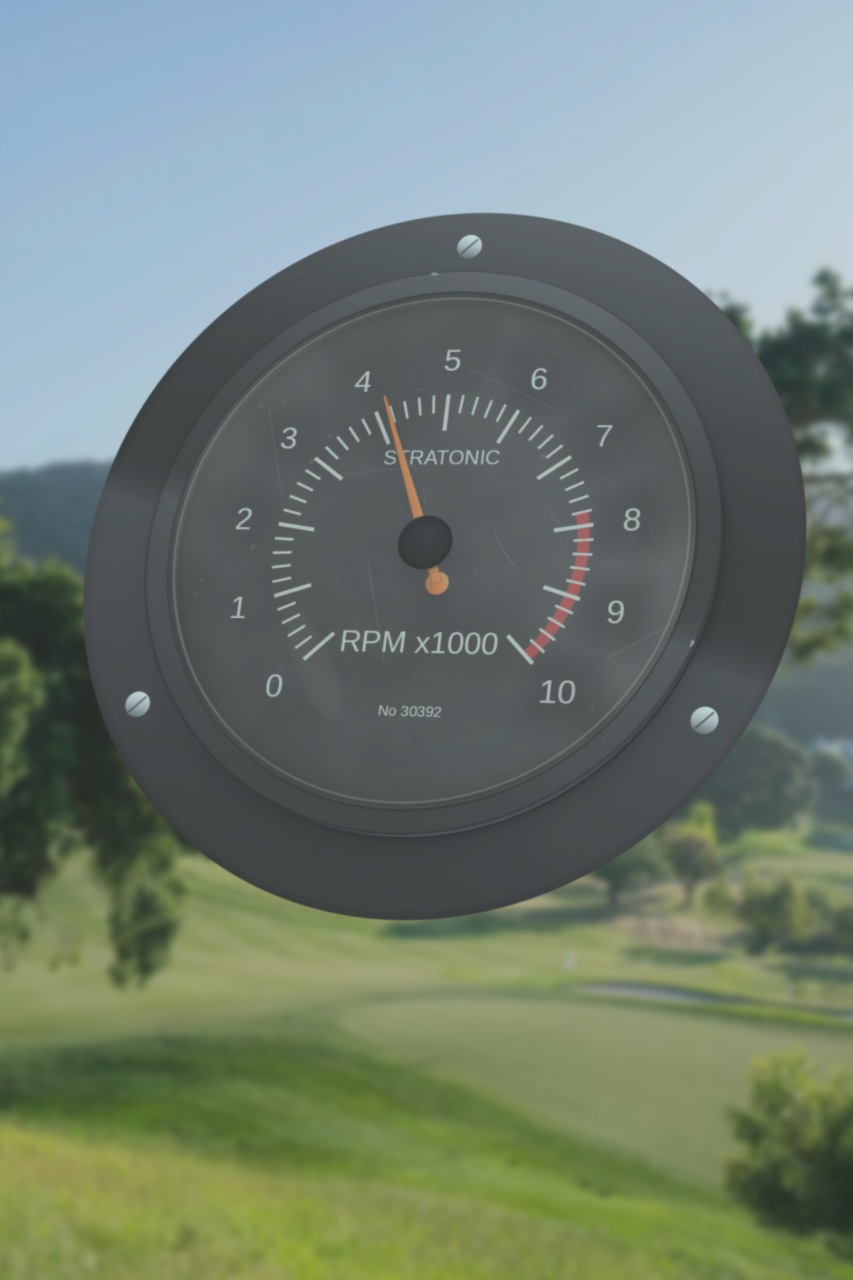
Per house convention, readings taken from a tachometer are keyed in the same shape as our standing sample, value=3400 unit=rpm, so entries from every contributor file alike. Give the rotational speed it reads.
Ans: value=4200 unit=rpm
